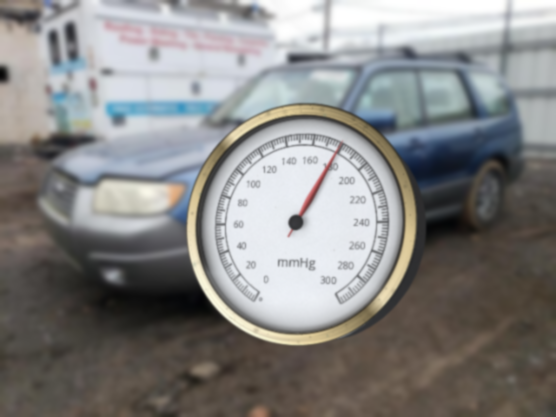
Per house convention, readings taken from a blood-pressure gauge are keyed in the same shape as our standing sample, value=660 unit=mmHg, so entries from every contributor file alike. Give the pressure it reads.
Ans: value=180 unit=mmHg
